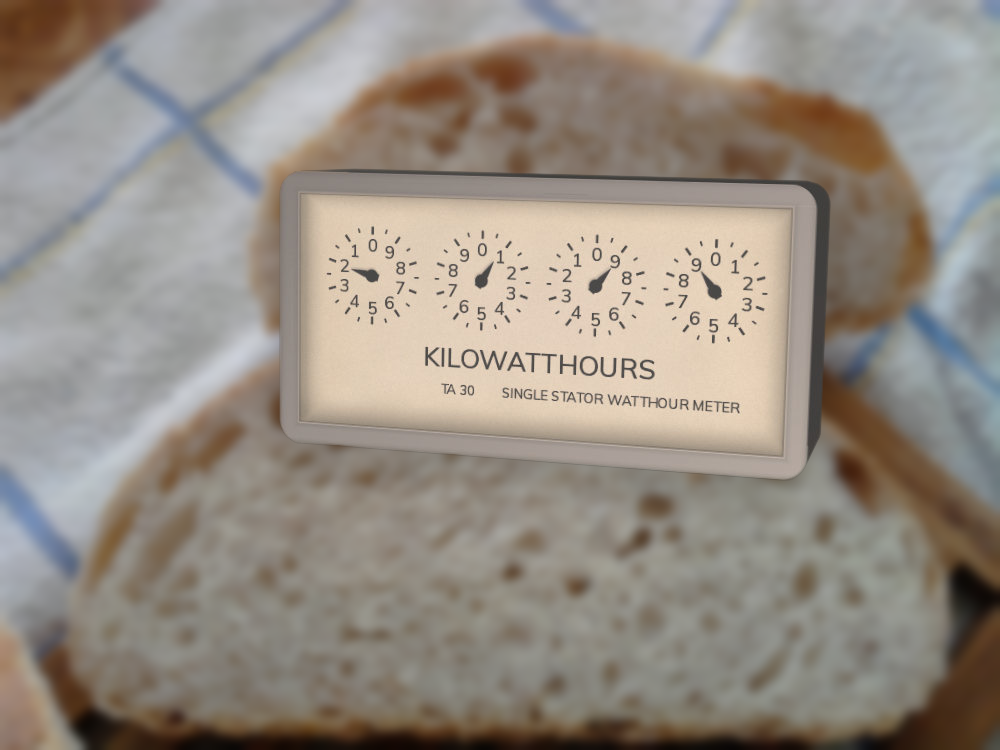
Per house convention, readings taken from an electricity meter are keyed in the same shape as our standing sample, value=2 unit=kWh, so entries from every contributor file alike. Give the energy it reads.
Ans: value=2089 unit=kWh
